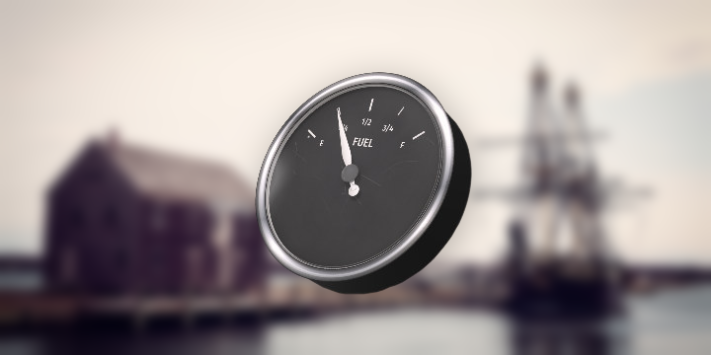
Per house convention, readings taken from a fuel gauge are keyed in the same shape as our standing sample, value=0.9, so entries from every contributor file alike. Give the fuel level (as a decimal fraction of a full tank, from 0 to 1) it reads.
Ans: value=0.25
